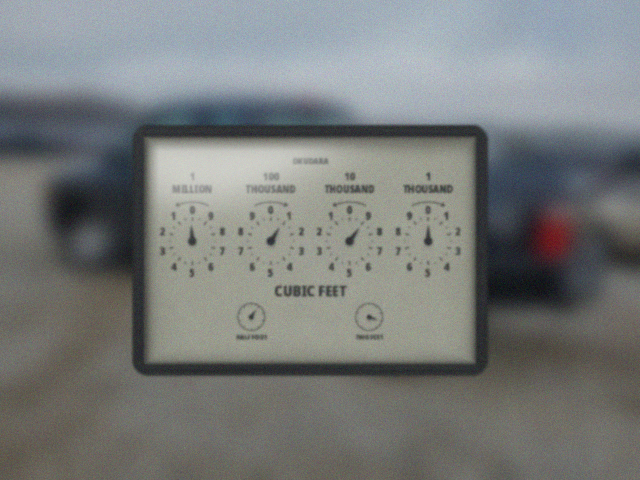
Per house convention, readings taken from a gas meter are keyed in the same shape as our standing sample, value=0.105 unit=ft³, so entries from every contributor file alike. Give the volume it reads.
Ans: value=9000 unit=ft³
